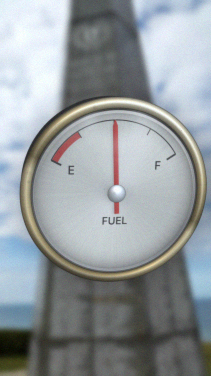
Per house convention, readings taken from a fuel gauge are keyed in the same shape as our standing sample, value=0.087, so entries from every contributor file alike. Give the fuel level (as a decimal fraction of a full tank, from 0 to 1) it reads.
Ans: value=0.5
